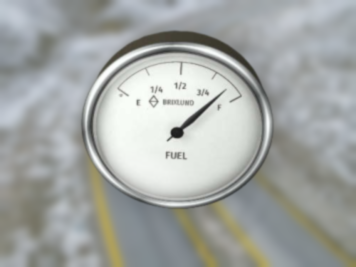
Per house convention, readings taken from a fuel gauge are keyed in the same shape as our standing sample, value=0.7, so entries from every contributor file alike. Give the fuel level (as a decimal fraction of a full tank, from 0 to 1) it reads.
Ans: value=0.875
